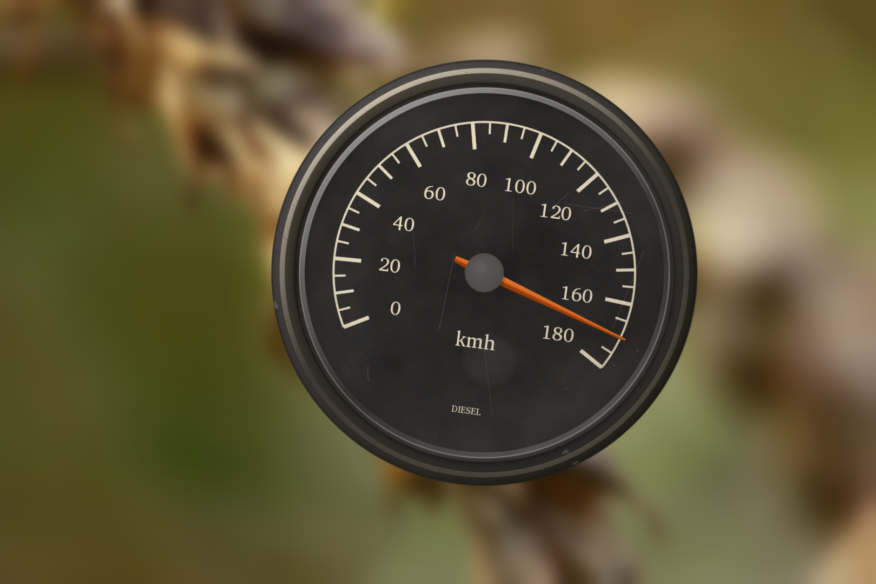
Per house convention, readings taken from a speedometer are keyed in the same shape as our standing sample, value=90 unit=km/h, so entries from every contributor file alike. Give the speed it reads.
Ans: value=170 unit=km/h
